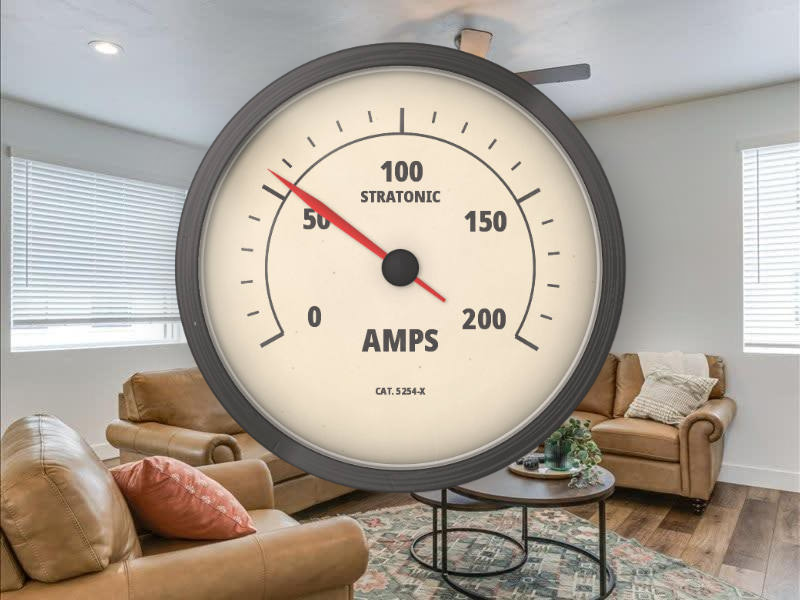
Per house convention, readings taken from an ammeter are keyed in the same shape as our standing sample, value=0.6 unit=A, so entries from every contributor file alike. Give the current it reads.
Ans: value=55 unit=A
